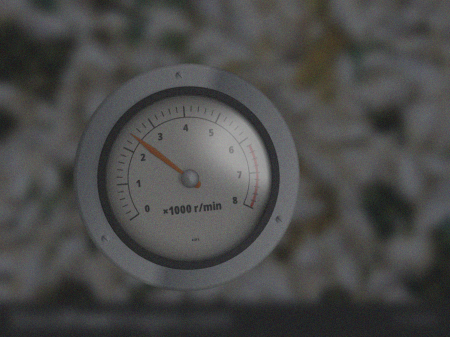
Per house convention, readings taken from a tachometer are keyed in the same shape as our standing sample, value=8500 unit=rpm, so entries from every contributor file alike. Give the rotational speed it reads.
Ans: value=2400 unit=rpm
